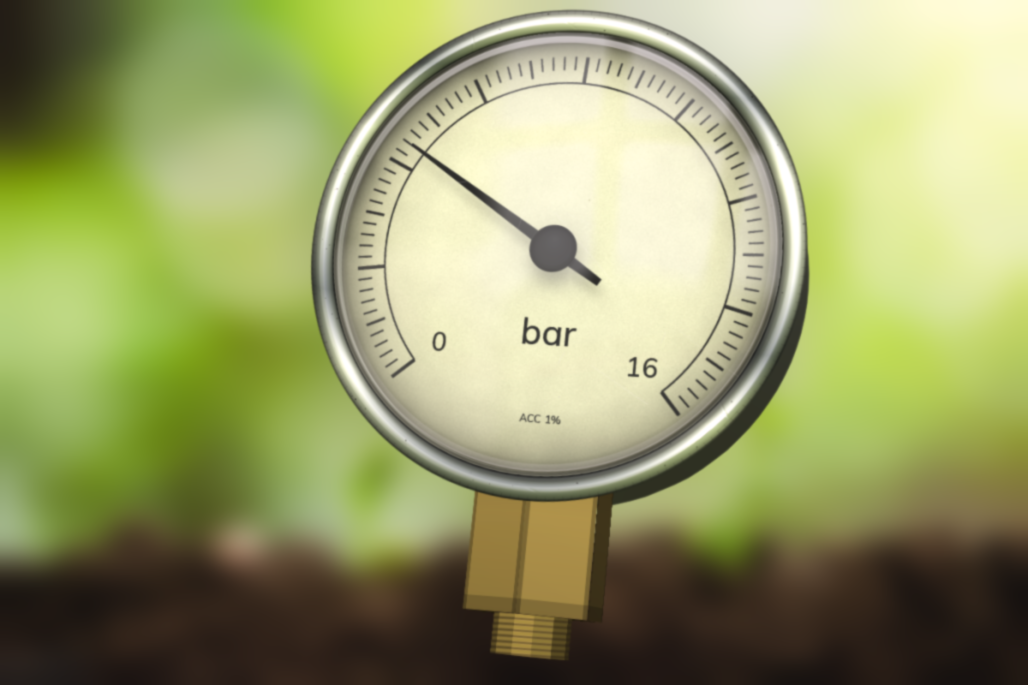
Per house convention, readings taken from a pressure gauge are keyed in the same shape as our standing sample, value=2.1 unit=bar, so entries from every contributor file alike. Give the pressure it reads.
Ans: value=4.4 unit=bar
